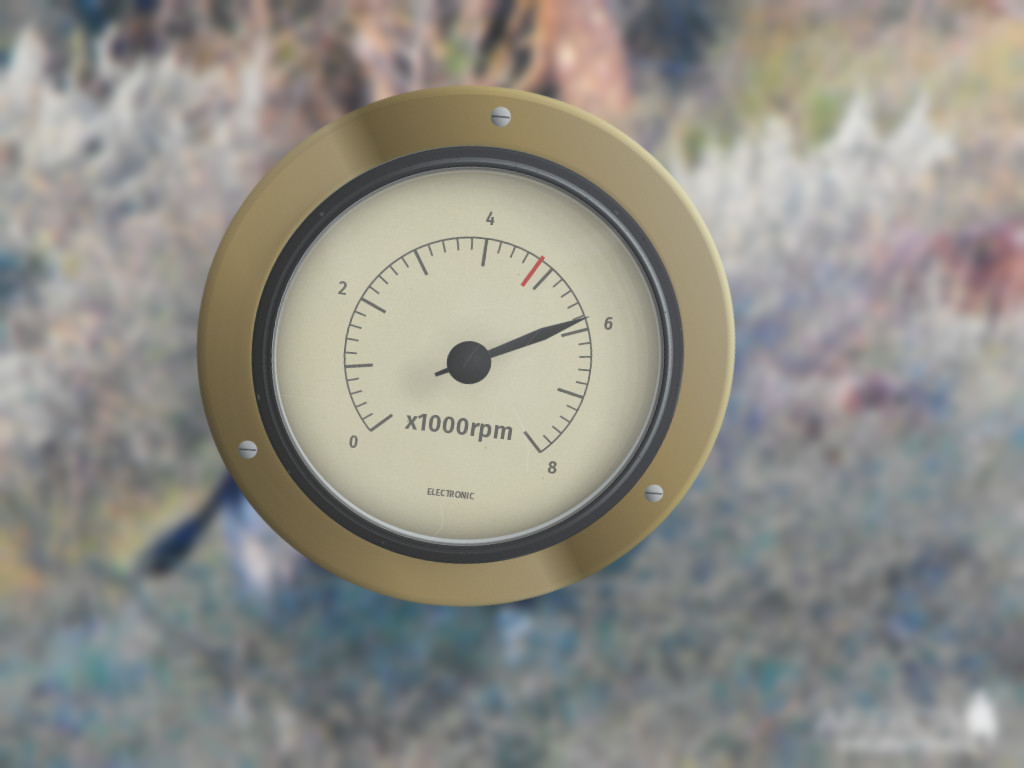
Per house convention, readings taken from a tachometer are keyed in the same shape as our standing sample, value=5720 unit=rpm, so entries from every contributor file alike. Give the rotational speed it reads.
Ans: value=5800 unit=rpm
